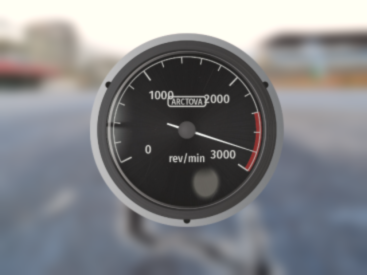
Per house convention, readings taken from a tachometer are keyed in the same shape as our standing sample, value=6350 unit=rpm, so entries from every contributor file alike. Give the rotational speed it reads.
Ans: value=2800 unit=rpm
